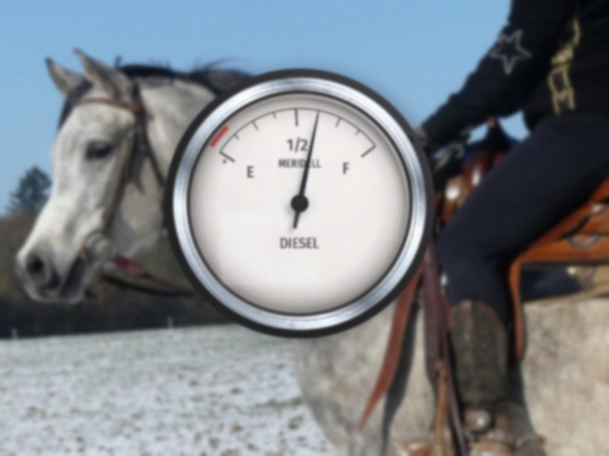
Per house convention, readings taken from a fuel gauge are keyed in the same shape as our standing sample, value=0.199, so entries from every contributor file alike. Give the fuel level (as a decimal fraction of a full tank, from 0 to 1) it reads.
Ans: value=0.625
